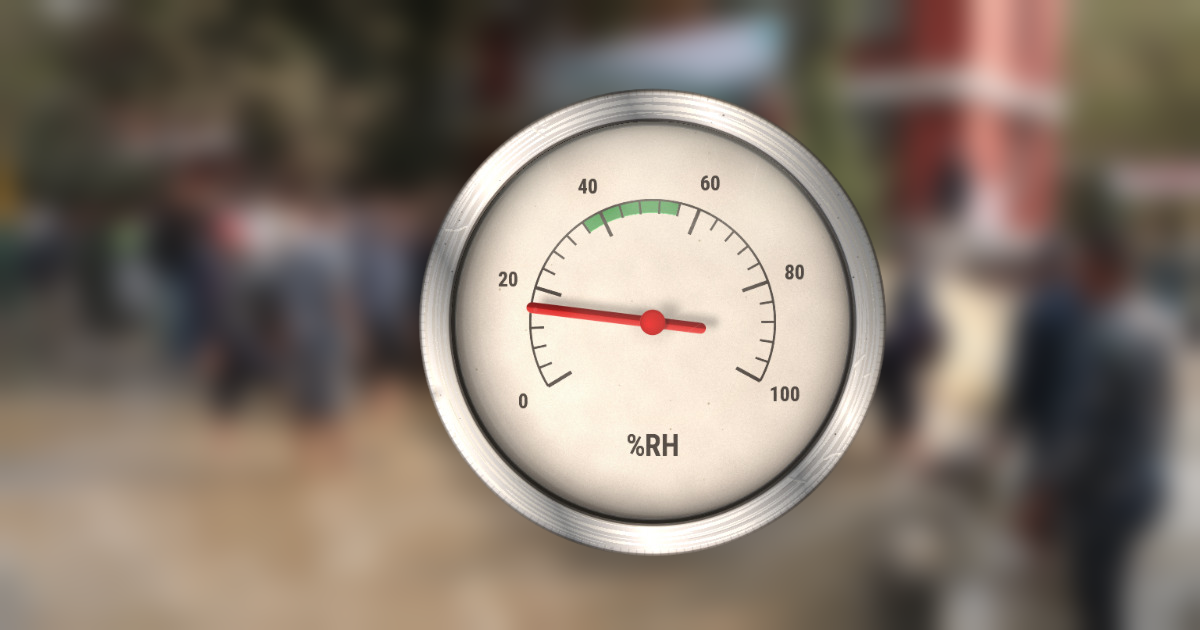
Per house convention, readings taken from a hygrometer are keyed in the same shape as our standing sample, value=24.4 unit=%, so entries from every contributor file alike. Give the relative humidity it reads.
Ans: value=16 unit=%
